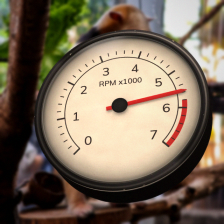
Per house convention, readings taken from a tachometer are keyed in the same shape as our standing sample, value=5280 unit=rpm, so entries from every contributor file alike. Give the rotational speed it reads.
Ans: value=5600 unit=rpm
